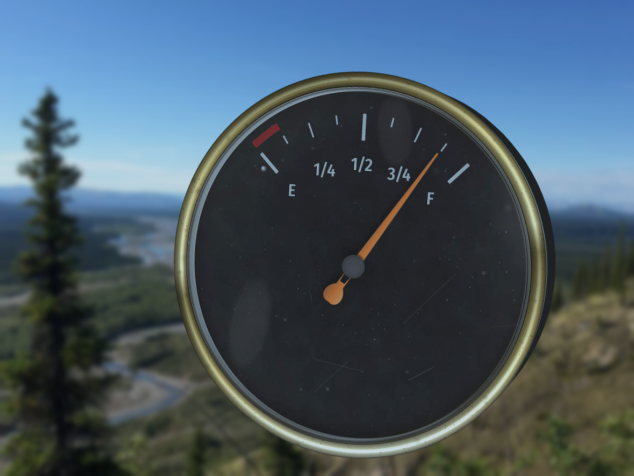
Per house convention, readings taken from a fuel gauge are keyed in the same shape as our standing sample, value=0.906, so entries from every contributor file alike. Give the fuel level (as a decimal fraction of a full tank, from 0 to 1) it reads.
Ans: value=0.875
